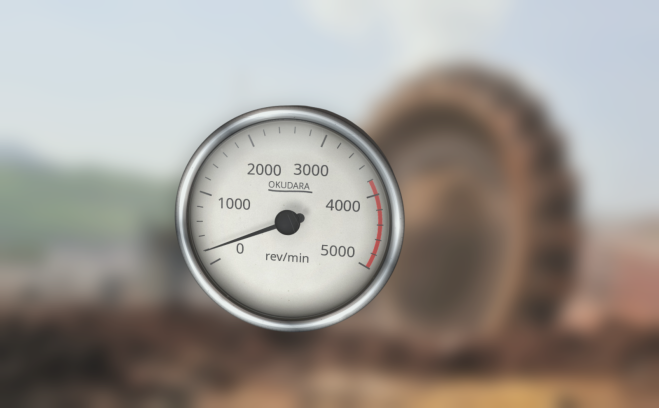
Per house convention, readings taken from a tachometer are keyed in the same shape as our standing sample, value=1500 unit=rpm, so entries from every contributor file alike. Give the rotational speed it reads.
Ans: value=200 unit=rpm
